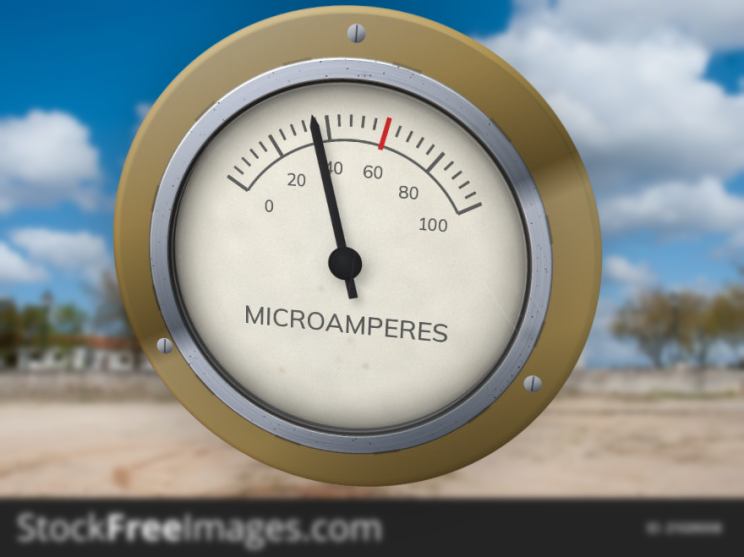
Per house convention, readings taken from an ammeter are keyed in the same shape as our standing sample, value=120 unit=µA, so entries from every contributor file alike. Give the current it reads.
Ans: value=36 unit=µA
